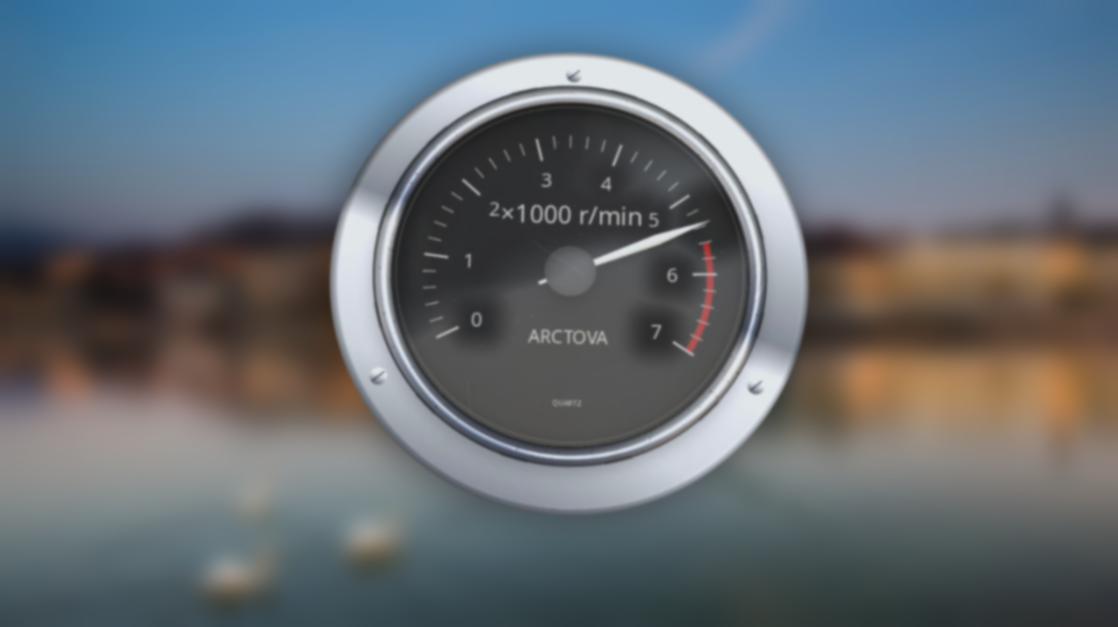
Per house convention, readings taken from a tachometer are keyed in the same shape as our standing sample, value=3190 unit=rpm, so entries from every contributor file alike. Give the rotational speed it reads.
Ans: value=5400 unit=rpm
